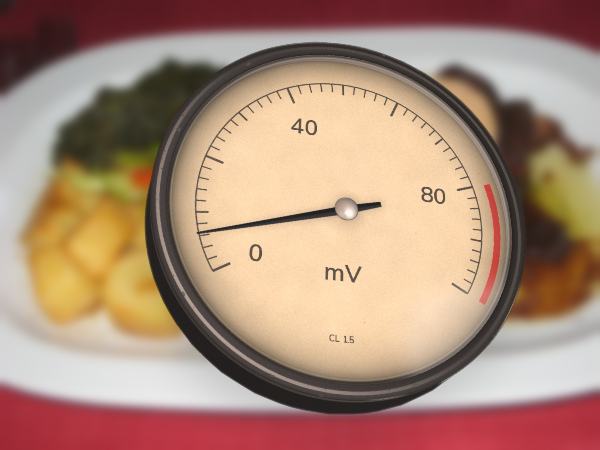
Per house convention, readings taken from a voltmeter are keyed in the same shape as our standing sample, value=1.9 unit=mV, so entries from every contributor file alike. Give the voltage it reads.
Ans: value=6 unit=mV
